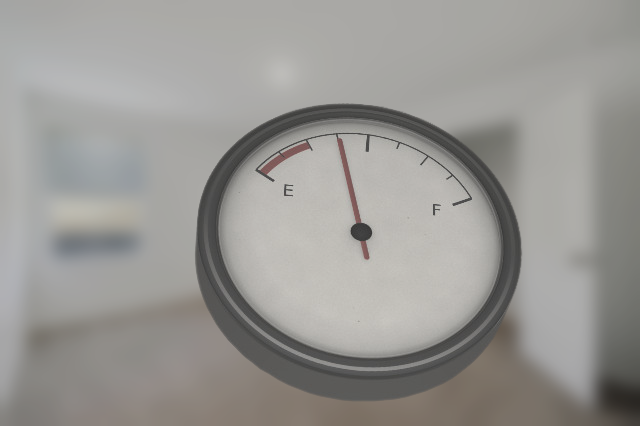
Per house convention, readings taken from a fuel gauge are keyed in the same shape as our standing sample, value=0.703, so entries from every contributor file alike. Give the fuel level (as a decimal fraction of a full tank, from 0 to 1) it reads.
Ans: value=0.375
